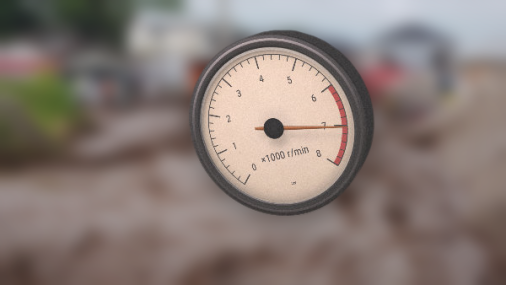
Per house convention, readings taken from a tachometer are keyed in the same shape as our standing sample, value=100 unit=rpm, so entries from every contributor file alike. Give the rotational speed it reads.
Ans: value=7000 unit=rpm
